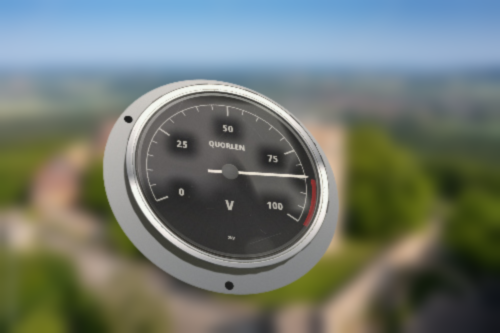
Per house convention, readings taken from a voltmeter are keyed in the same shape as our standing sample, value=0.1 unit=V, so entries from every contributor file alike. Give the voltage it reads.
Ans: value=85 unit=V
